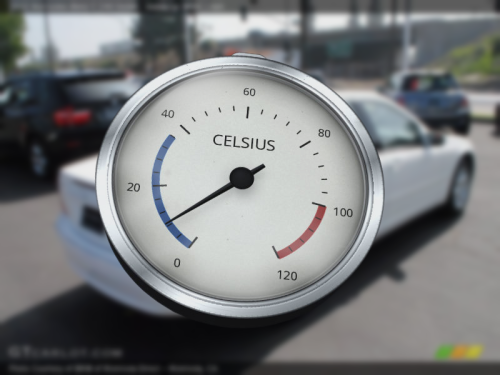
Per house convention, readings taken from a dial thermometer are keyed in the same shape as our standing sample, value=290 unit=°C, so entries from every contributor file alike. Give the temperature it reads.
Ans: value=8 unit=°C
